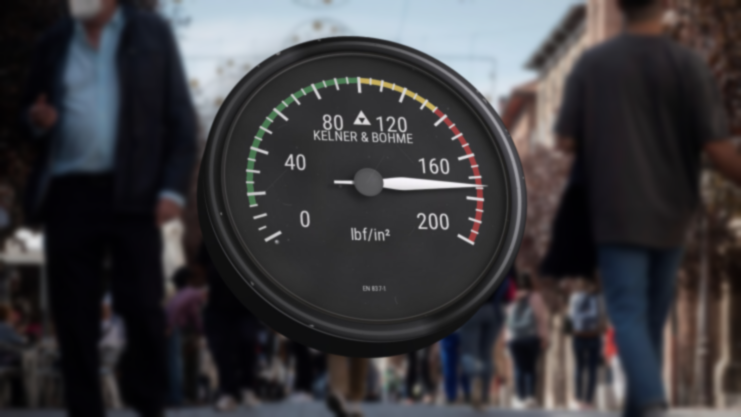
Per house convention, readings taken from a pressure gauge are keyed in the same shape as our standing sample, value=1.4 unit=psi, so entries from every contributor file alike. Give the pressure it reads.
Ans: value=175 unit=psi
